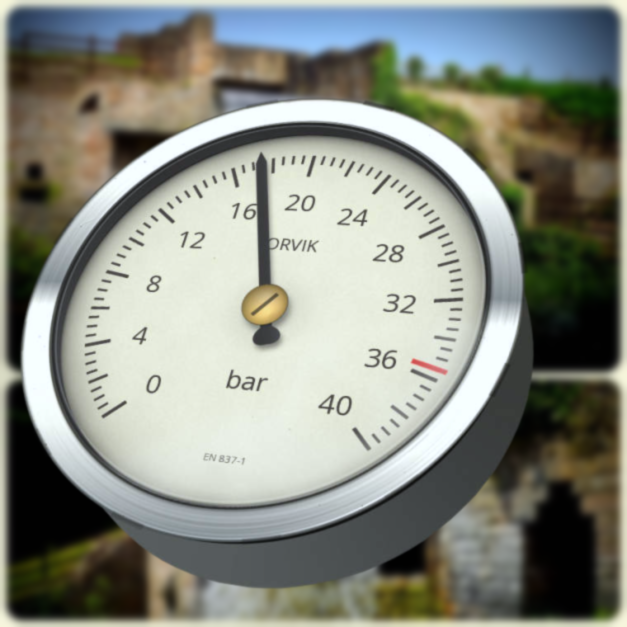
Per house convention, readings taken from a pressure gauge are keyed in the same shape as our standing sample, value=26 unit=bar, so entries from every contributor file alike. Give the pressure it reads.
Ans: value=17.5 unit=bar
